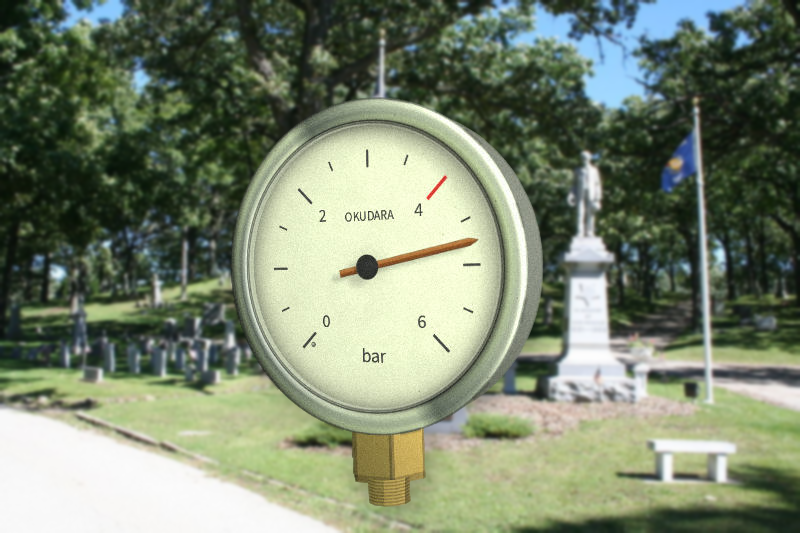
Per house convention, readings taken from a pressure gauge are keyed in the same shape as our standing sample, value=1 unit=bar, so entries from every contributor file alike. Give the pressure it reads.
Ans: value=4.75 unit=bar
